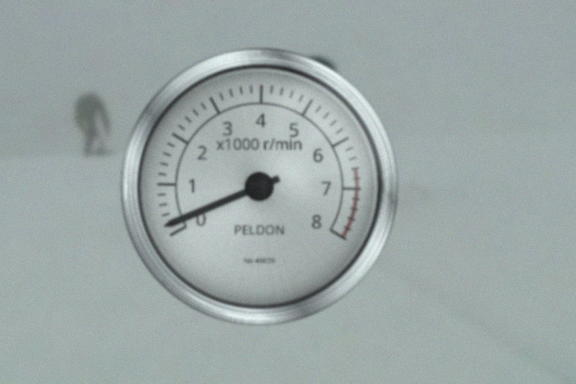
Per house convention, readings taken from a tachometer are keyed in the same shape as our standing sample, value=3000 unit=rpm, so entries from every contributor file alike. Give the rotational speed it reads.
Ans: value=200 unit=rpm
